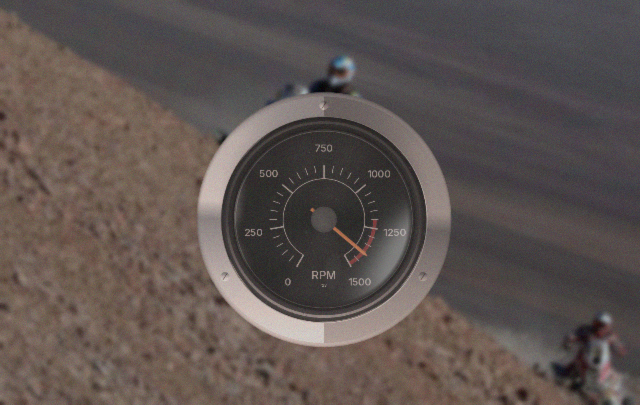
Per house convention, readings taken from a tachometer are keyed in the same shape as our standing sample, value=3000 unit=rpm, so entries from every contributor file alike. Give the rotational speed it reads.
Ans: value=1400 unit=rpm
